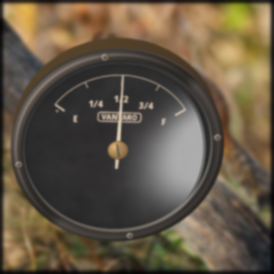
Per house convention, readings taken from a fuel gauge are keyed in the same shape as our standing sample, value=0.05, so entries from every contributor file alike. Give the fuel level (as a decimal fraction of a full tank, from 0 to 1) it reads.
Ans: value=0.5
